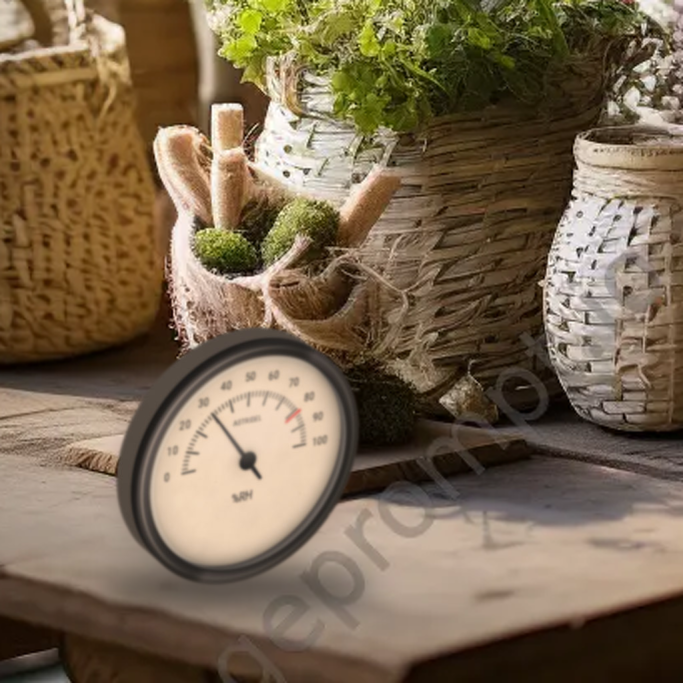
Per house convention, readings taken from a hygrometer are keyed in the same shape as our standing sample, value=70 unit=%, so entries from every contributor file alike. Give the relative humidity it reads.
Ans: value=30 unit=%
